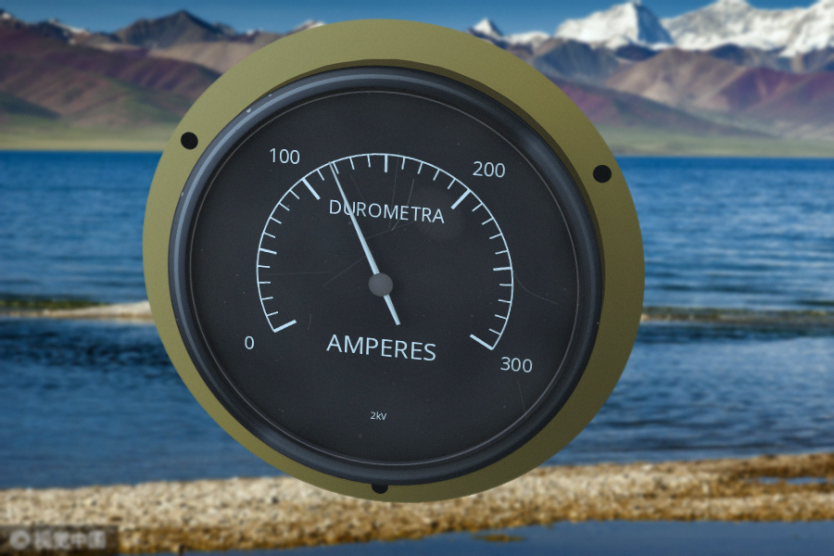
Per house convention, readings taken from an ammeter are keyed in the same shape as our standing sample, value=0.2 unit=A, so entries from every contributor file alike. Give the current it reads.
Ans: value=120 unit=A
